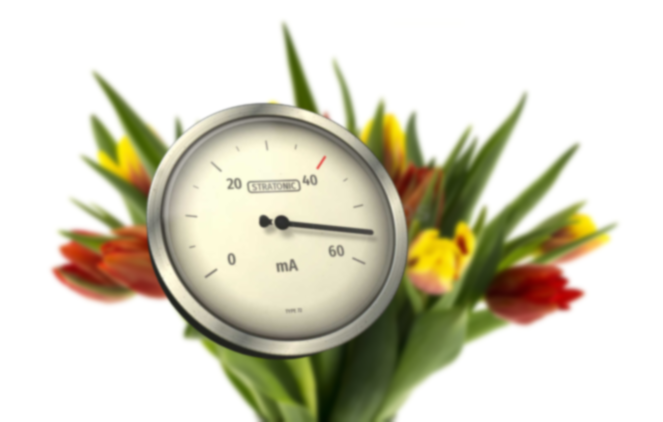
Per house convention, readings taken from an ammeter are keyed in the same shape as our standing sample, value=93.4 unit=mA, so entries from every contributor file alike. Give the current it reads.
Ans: value=55 unit=mA
